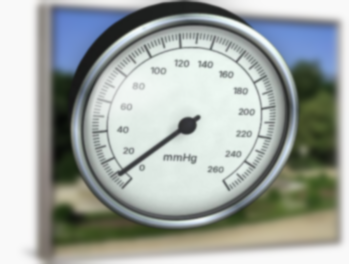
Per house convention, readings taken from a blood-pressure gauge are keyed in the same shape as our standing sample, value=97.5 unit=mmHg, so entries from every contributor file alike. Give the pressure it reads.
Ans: value=10 unit=mmHg
